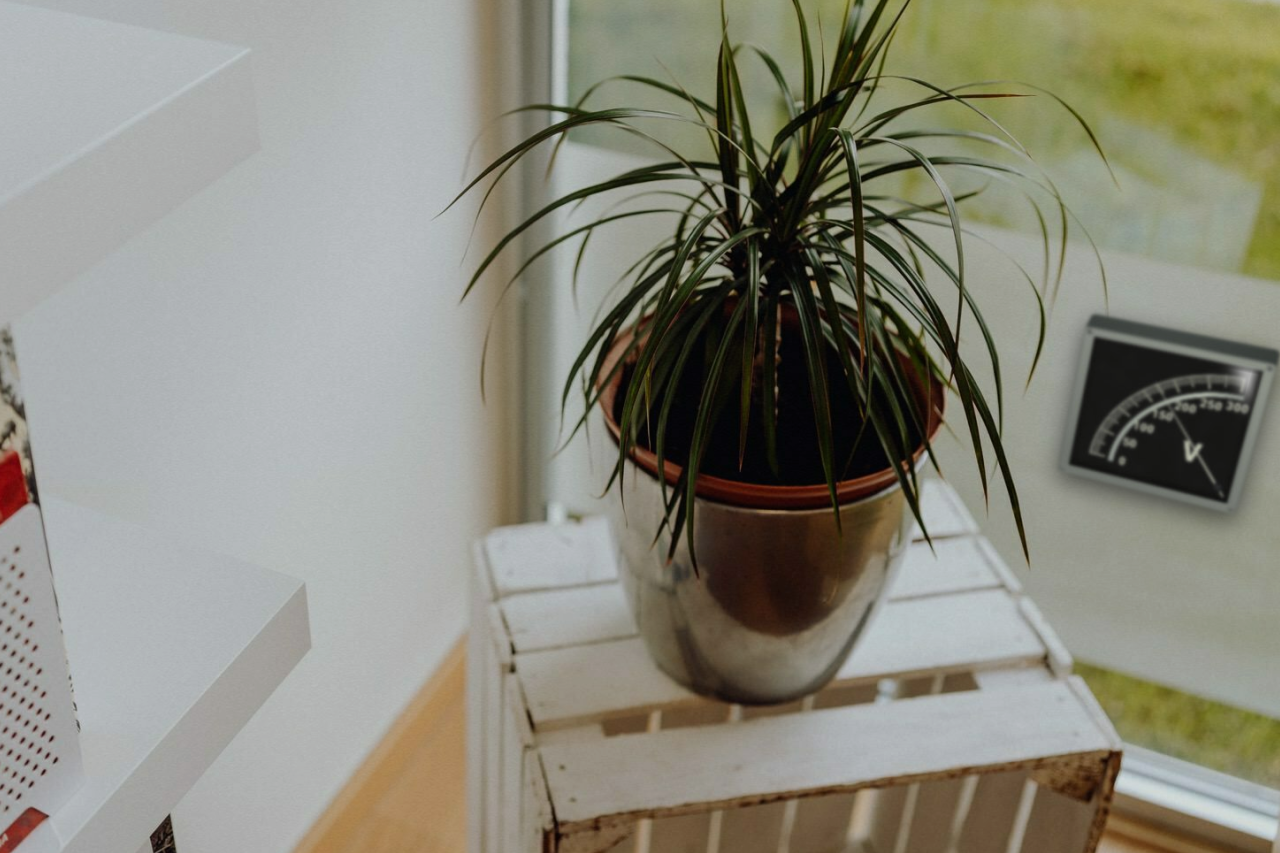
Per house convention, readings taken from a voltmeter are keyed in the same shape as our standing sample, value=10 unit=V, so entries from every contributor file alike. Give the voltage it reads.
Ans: value=175 unit=V
